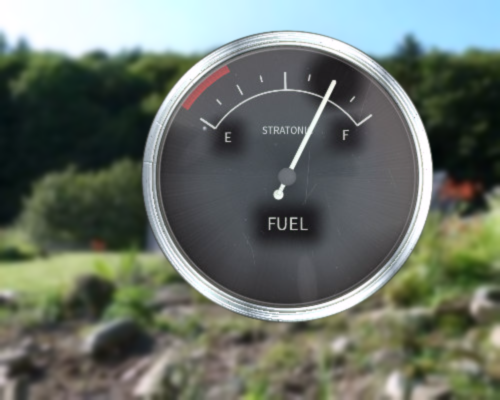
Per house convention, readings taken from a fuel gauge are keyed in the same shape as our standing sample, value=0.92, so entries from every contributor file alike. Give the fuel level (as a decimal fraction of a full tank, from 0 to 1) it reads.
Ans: value=0.75
